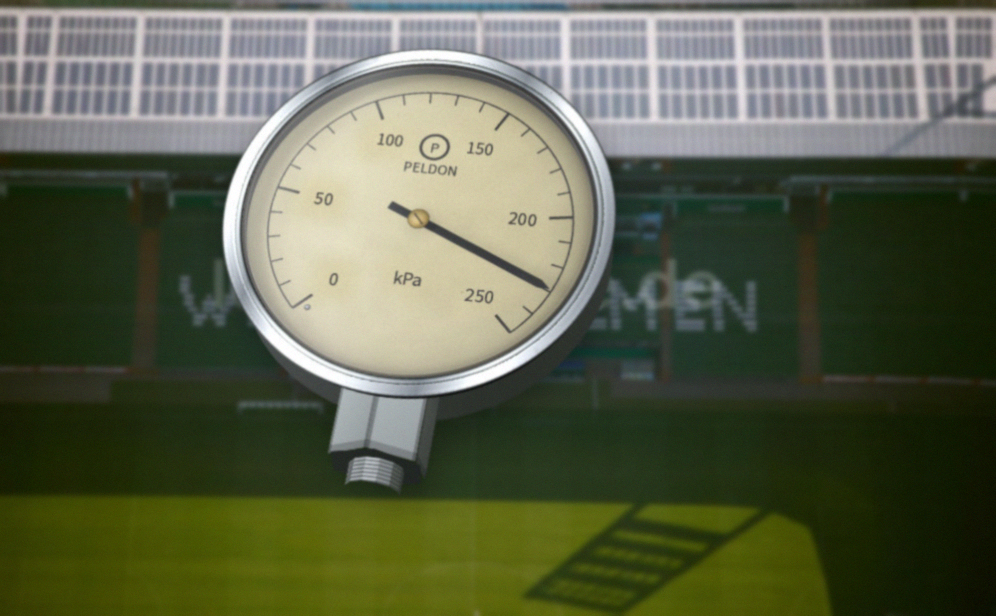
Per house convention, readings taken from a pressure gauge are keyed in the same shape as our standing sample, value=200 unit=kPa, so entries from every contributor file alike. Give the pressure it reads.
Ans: value=230 unit=kPa
